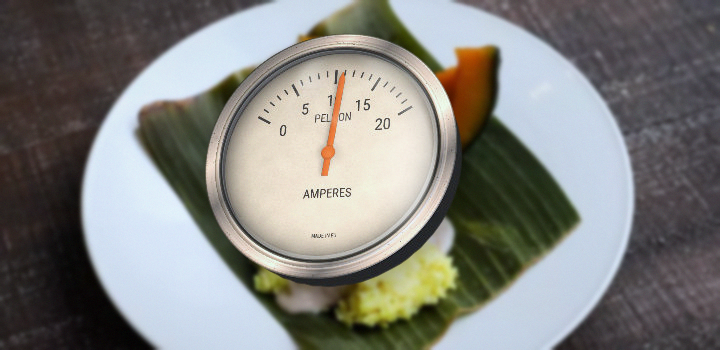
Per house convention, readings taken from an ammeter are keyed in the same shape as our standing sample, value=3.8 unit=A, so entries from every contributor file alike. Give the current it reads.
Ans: value=11 unit=A
